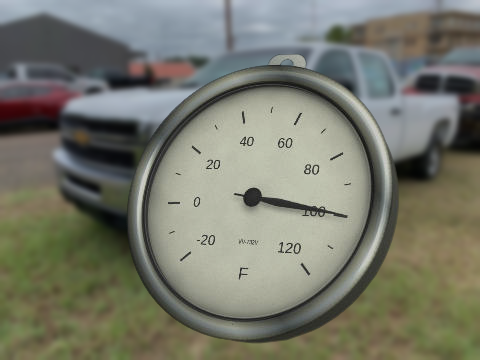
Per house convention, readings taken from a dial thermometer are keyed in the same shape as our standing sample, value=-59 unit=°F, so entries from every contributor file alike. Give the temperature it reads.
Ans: value=100 unit=°F
